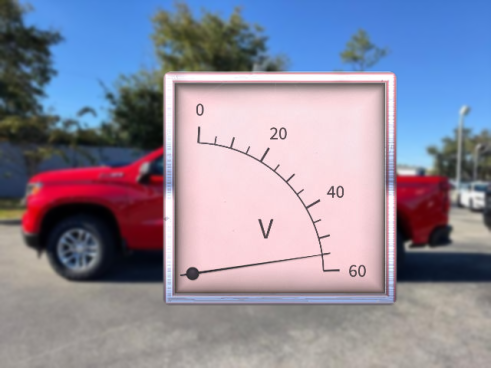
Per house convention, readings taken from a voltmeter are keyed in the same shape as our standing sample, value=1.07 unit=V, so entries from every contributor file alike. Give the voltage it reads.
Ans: value=55 unit=V
